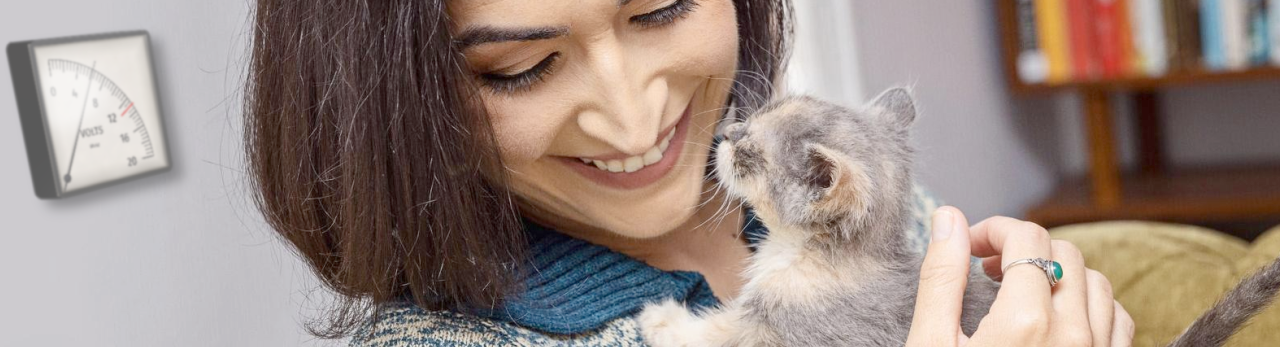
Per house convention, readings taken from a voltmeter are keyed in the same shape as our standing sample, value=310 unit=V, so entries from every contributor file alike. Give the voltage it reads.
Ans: value=6 unit=V
